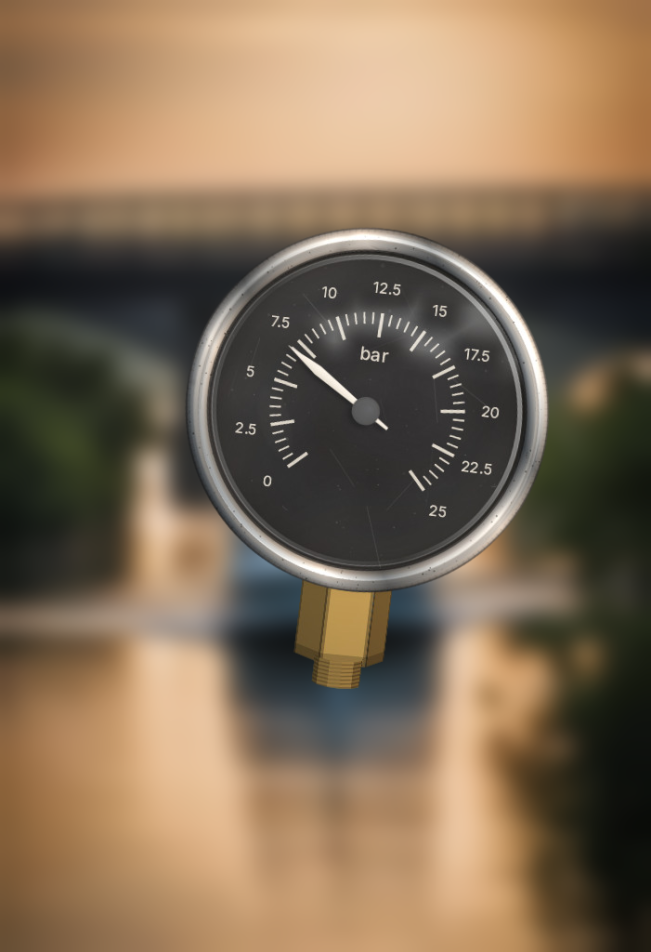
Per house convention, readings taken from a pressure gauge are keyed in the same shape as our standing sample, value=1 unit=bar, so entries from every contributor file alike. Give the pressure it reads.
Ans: value=7 unit=bar
